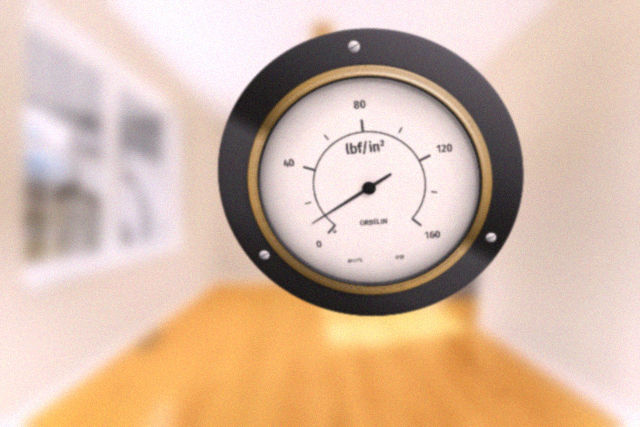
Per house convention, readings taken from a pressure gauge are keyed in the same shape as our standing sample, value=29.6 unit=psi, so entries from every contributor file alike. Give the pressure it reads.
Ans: value=10 unit=psi
